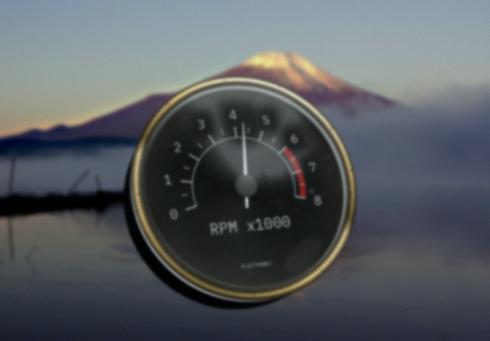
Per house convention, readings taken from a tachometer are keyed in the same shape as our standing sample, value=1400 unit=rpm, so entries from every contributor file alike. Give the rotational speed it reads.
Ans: value=4250 unit=rpm
